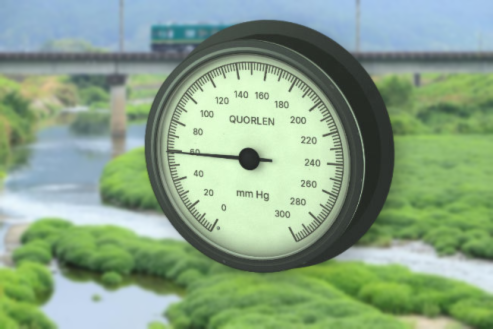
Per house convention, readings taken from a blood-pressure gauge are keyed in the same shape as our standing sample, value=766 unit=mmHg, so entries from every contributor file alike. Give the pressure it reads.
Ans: value=60 unit=mmHg
